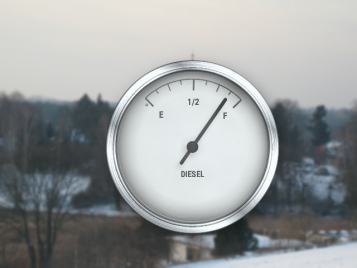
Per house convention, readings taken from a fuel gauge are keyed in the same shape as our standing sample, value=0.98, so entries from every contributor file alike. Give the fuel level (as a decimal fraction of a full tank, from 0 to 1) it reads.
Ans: value=0.875
